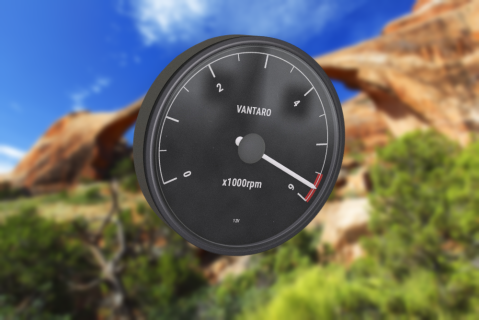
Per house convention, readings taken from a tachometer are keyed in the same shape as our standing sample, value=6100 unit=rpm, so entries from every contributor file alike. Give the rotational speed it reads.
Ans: value=5750 unit=rpm
